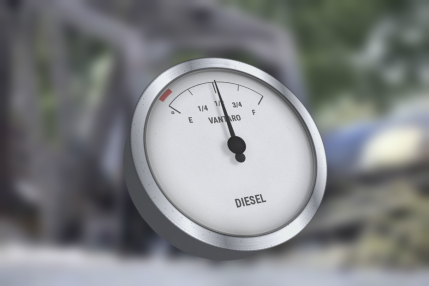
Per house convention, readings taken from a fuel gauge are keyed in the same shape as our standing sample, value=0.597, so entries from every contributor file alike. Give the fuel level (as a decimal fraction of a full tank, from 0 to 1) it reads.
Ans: value=0.5
